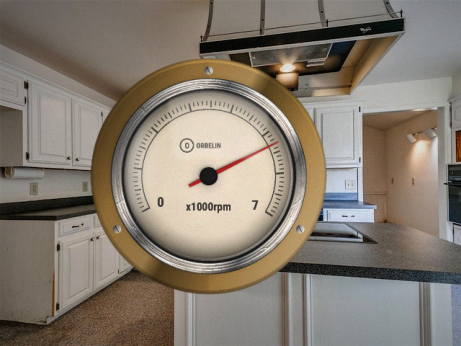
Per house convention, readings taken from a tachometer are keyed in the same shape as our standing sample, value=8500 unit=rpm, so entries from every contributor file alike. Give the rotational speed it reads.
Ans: value=5300 unit=rpm
